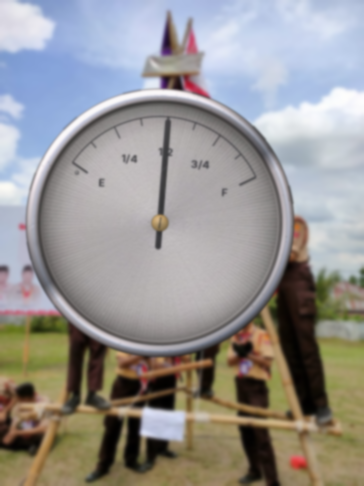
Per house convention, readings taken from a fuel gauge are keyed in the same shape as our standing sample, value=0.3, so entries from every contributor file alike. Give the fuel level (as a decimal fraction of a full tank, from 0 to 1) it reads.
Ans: value=0.5
